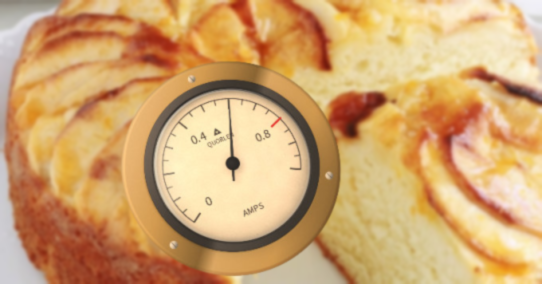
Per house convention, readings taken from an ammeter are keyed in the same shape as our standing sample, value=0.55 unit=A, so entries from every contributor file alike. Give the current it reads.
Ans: value=0.6 unit=A
